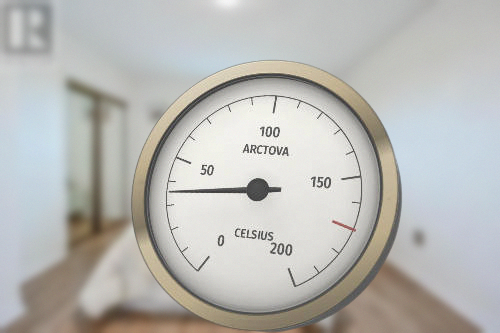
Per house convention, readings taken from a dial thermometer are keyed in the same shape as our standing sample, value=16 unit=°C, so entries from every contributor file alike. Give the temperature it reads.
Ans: value=35 unit=°C
